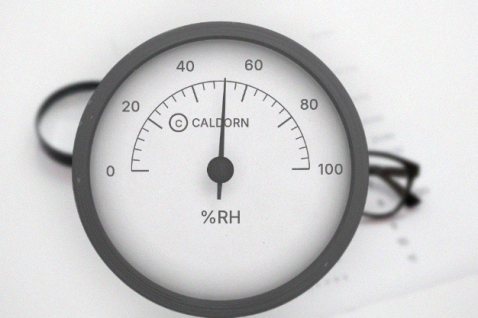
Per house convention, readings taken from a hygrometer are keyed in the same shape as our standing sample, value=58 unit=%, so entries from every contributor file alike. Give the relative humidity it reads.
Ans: value=52 unit=%
